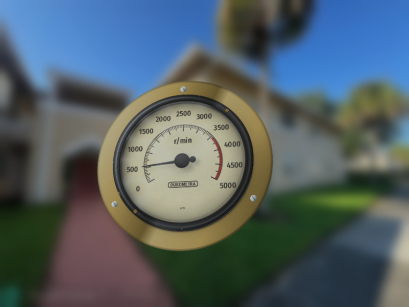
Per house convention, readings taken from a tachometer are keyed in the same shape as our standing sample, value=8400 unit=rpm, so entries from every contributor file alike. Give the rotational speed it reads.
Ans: value=500 unit=rpm
